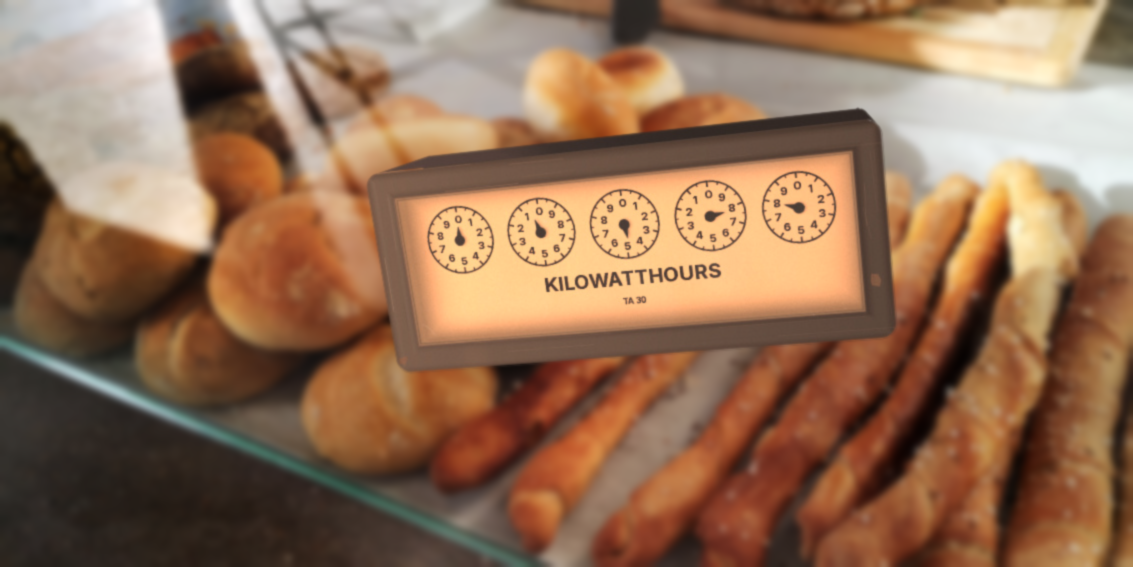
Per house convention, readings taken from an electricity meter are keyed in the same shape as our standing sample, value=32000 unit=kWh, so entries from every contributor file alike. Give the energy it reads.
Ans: value=478 unit=kWh
